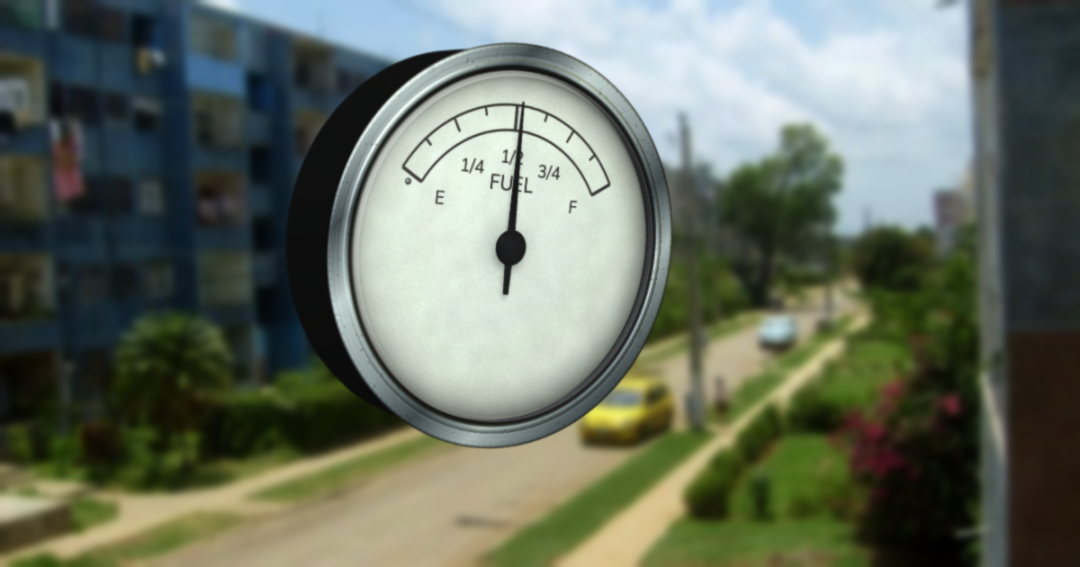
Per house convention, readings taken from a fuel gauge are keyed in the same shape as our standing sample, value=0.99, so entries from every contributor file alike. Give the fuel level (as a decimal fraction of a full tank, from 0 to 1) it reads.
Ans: value=0.5
